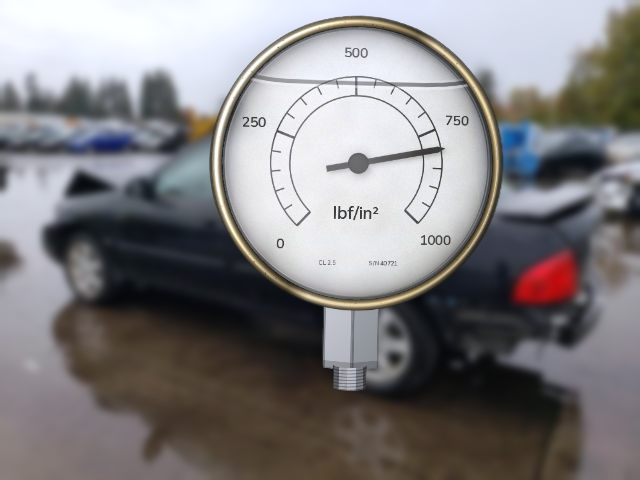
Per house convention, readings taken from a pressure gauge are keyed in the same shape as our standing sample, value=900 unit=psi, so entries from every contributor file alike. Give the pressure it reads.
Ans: value=800 unit=psi
